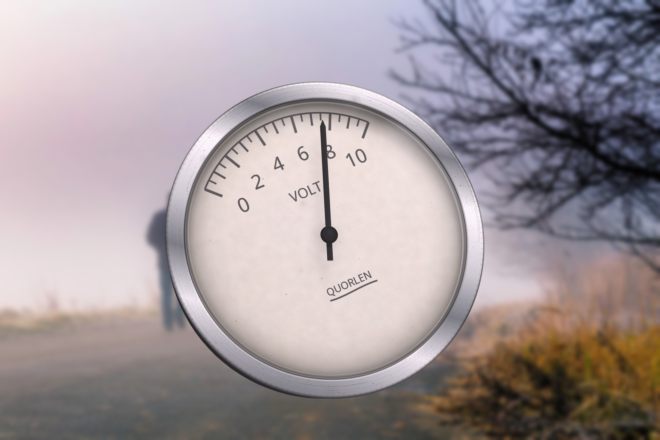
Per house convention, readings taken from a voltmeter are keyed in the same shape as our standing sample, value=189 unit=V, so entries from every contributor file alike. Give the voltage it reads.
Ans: value=7.5 unit=V
